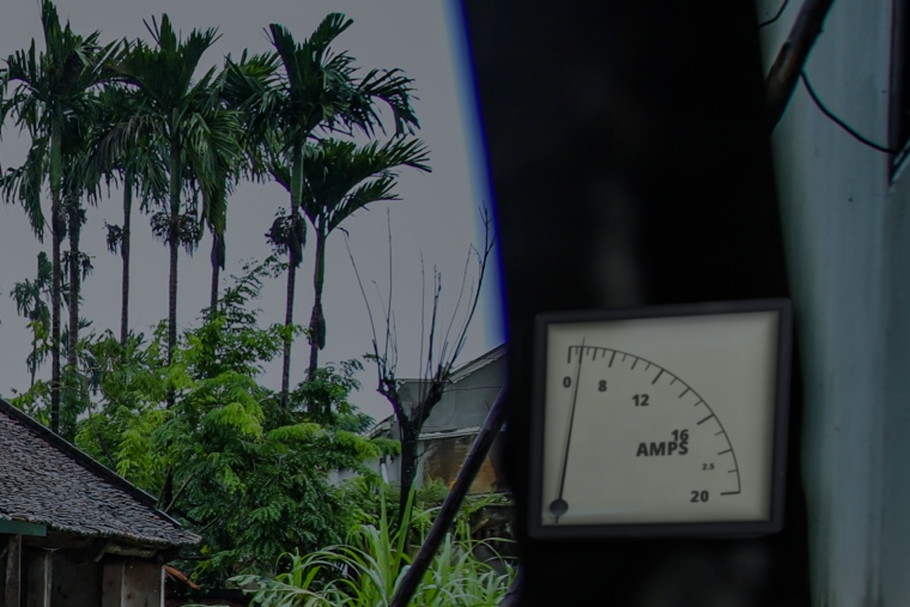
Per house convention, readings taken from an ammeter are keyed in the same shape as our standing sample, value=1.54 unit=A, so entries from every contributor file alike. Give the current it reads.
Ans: value=4 unit=A
